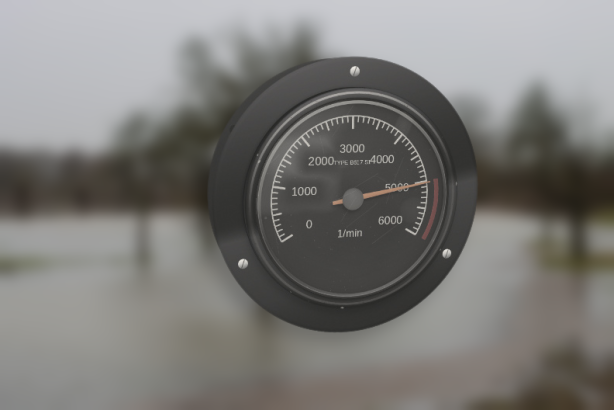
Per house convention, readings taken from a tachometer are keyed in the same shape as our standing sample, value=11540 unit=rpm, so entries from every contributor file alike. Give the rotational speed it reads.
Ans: value=5000 unit=rpm
